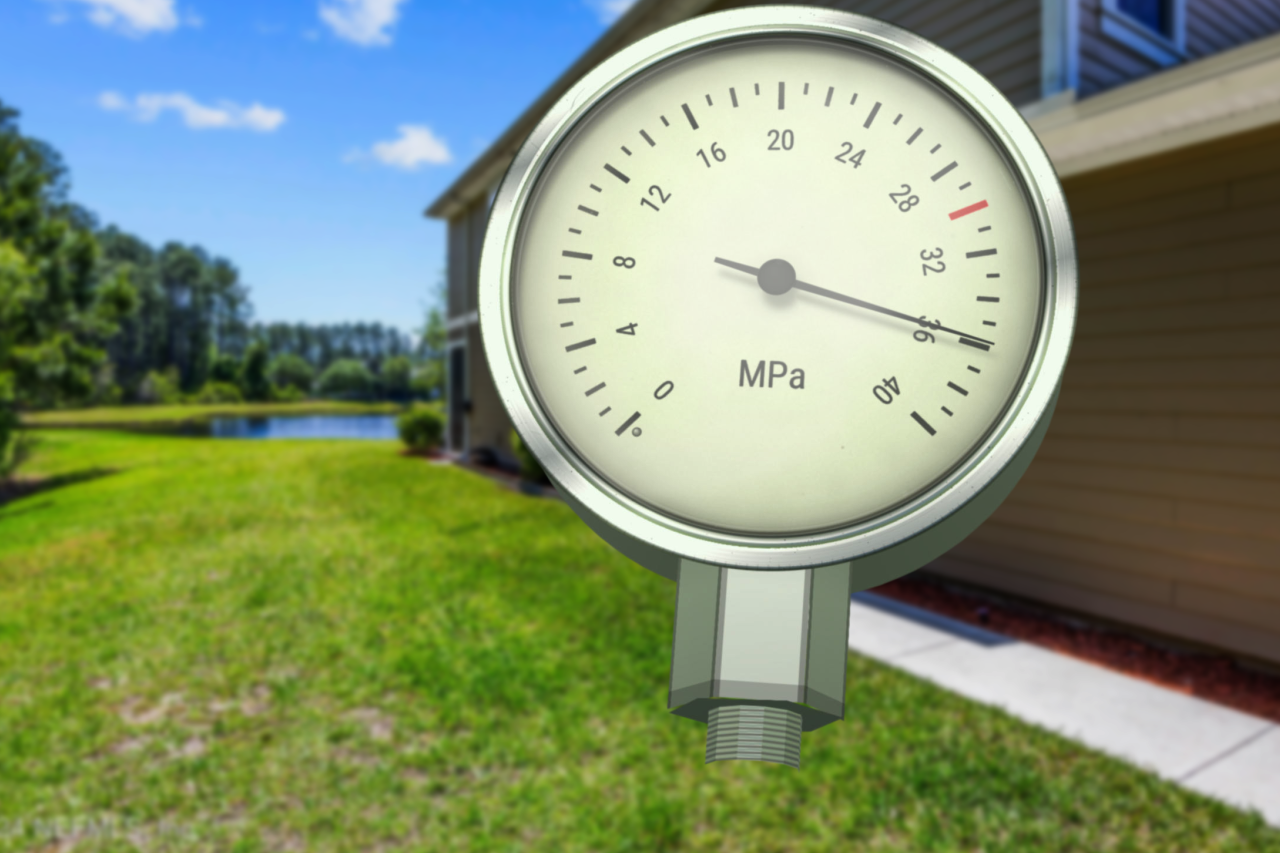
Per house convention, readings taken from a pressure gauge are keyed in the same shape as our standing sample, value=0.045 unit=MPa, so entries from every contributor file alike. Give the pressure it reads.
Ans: value=36 unit=MPa
